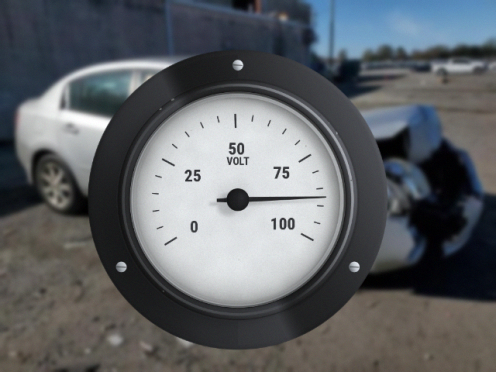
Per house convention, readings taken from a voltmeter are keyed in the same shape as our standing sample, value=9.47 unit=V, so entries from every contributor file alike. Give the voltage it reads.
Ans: value=87.5 unit=V
